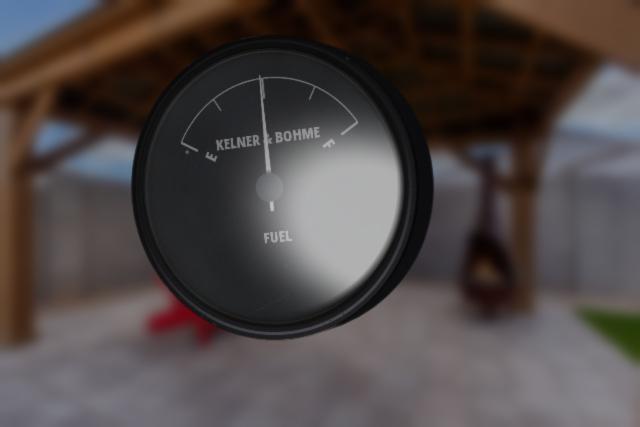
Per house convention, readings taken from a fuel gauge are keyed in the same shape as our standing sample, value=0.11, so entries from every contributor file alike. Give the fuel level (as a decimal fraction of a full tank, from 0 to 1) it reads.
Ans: value=0.5
